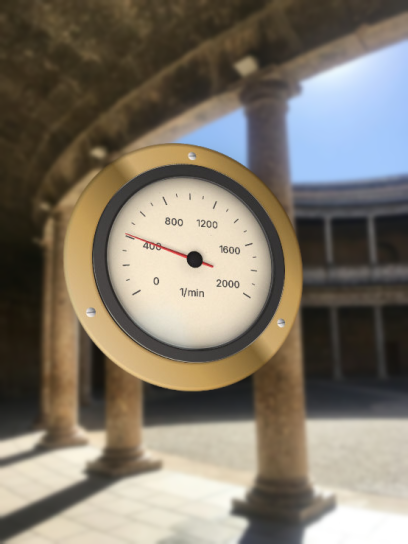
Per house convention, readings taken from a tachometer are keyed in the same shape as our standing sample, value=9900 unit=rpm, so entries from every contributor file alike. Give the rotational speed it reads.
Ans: value=400 unit=rpm
